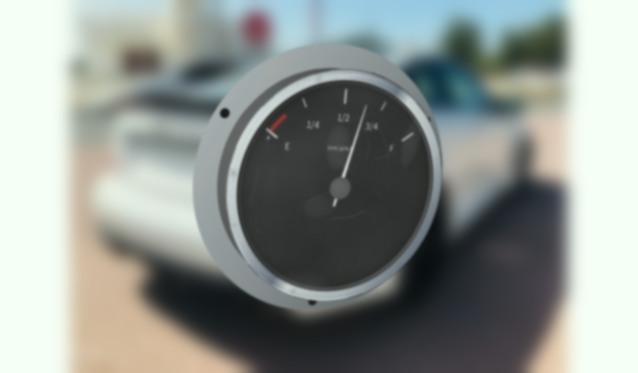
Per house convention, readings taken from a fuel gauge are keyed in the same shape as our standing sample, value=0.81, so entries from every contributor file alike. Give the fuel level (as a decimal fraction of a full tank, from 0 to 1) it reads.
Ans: value=0.625
